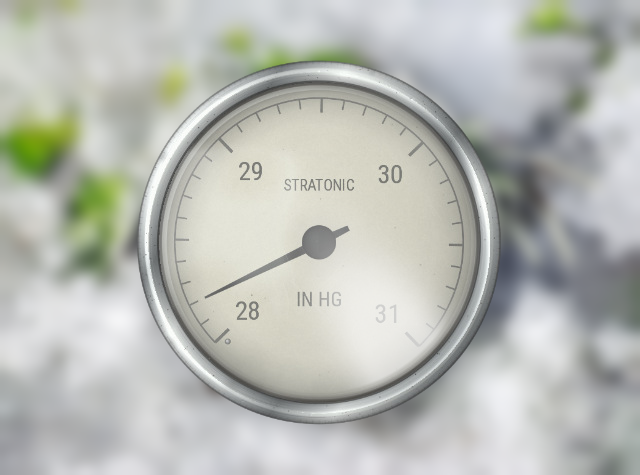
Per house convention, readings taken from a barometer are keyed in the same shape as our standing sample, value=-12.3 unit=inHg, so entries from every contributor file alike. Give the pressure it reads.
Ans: value=28.2 unit=inHg
